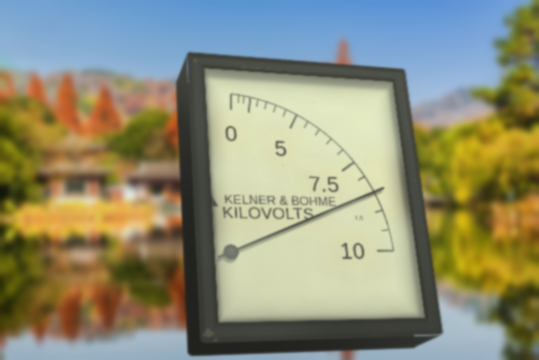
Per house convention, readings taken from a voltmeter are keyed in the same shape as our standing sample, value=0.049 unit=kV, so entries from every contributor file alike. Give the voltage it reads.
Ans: value=8.5 unit=kV
